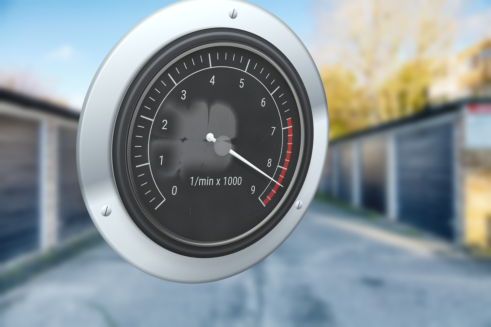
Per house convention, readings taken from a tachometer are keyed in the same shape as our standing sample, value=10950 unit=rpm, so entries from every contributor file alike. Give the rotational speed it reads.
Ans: value=8400 unit=rpm
